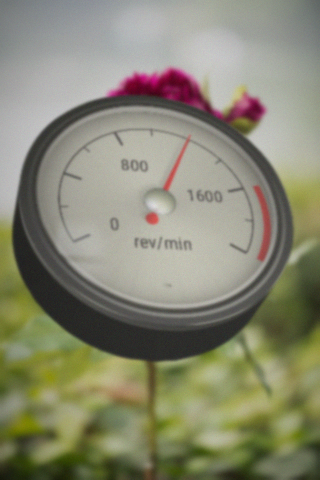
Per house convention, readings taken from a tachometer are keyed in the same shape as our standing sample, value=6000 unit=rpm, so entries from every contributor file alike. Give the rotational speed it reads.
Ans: value=1200 unit=rpm
